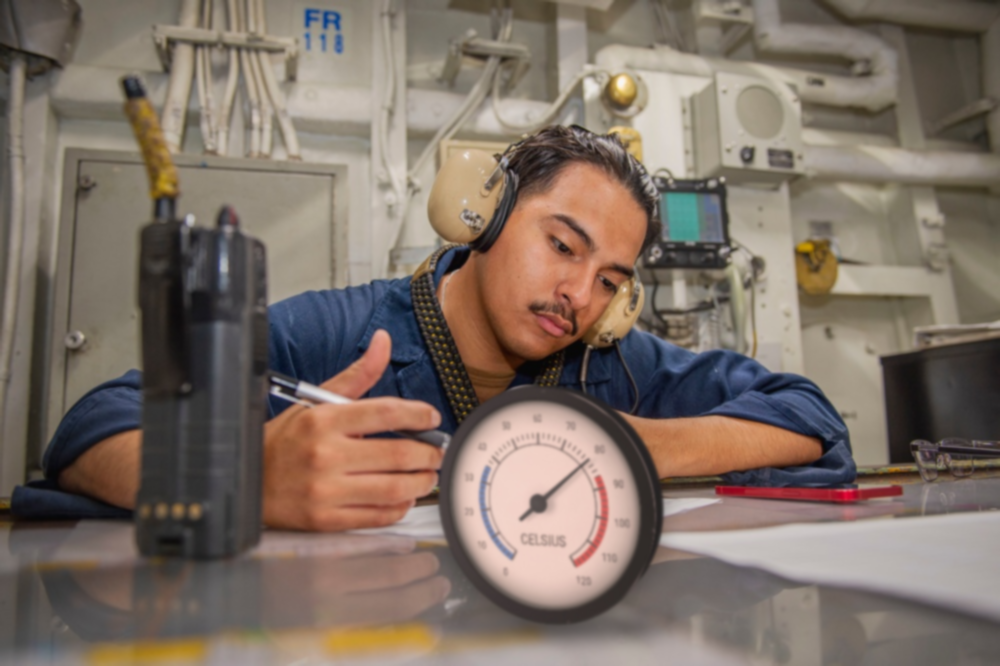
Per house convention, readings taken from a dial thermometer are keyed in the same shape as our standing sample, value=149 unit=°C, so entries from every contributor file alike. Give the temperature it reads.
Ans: value=80 unit=°C
